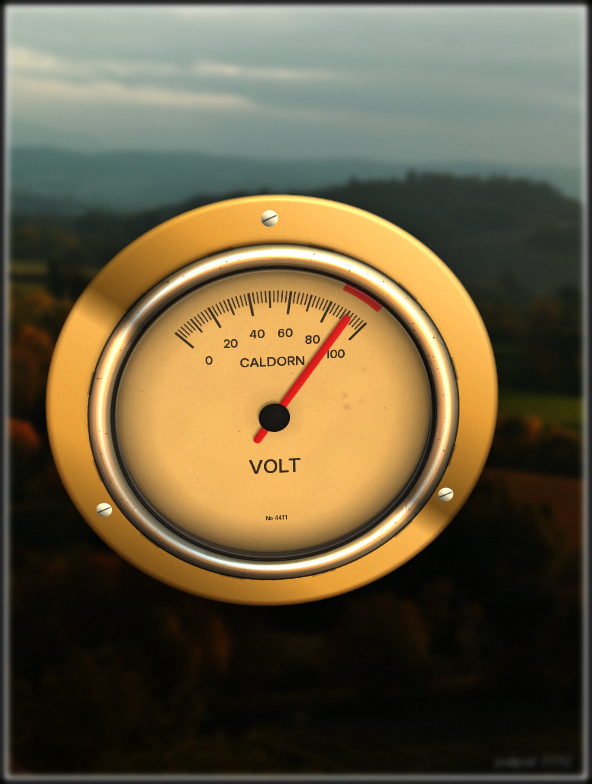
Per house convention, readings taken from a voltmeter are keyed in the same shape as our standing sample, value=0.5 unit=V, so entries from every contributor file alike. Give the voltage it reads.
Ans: value=90 unit=V
